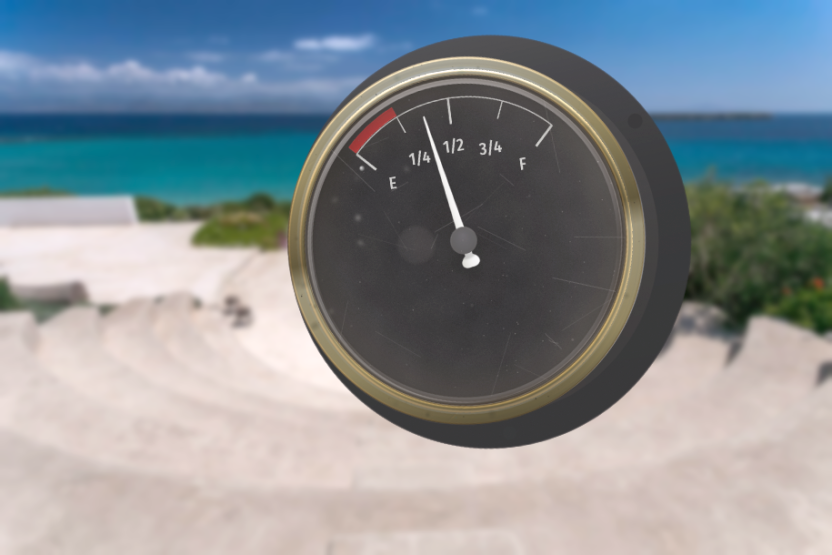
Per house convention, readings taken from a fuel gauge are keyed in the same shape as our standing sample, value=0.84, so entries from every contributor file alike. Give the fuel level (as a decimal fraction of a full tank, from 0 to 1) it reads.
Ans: value=0.375
